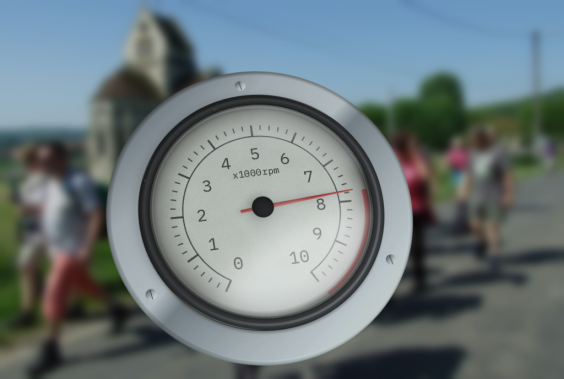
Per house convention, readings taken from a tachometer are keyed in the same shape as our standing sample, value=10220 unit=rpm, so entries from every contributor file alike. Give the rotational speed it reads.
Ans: value=7800 unit=rpm
